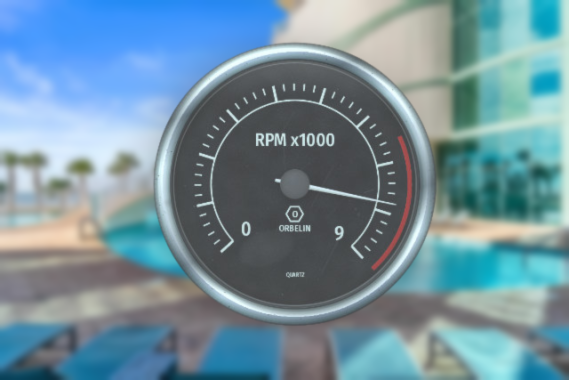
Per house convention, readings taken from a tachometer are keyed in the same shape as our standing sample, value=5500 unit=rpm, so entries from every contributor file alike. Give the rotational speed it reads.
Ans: value=7800 unit=rpm
